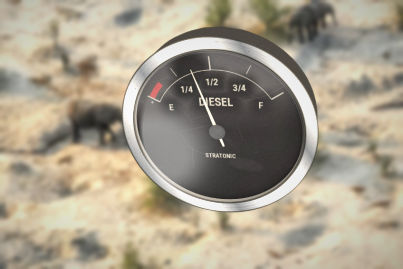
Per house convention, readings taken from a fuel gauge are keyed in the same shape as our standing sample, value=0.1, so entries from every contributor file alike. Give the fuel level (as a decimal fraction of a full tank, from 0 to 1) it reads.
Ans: value=0.375
